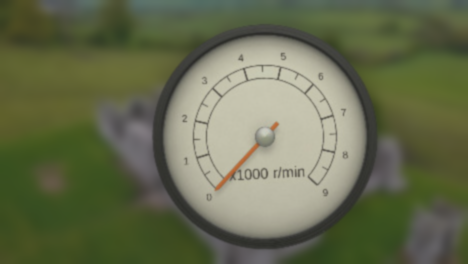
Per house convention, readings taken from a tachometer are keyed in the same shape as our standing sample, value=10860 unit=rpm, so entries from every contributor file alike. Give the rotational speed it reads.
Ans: value=0 unit=rpm
